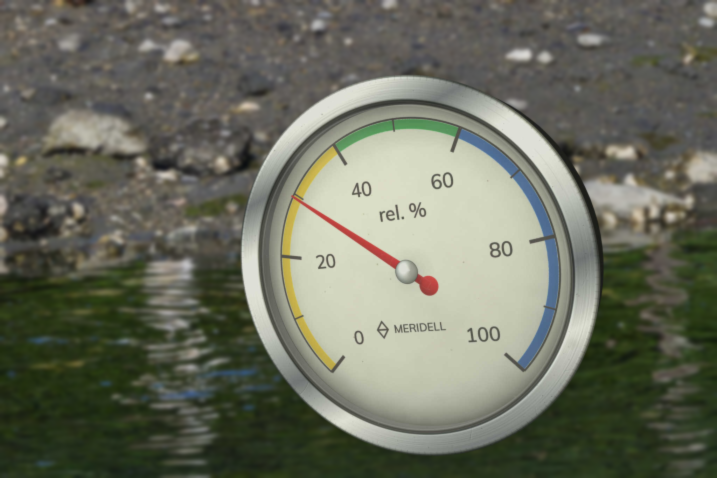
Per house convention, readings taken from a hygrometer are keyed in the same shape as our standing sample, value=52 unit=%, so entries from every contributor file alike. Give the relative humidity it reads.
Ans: value=30 unit=%
